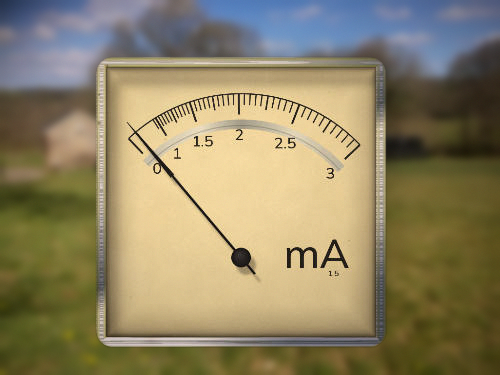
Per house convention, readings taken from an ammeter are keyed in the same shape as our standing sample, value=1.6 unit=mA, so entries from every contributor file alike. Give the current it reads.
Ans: value=0.5 unit=mA
